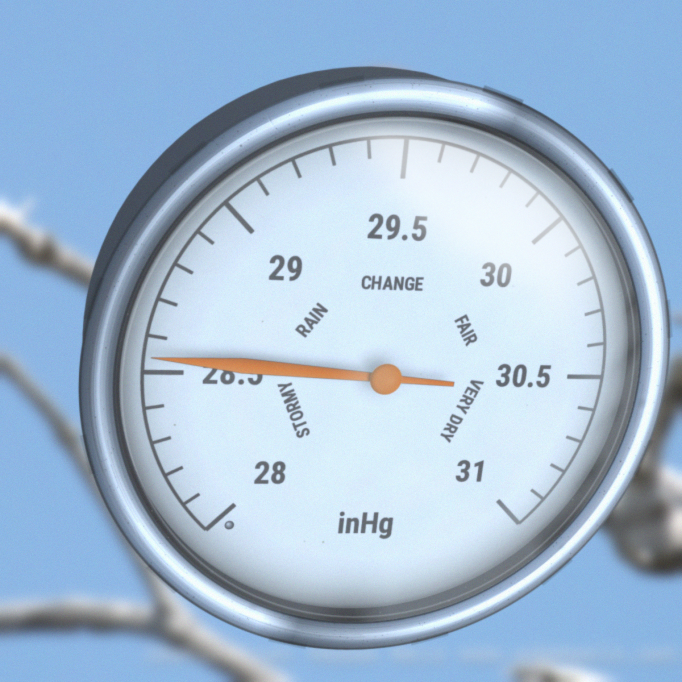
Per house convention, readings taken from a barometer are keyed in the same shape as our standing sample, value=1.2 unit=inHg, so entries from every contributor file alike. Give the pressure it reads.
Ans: value=28.55 unit=inHg
